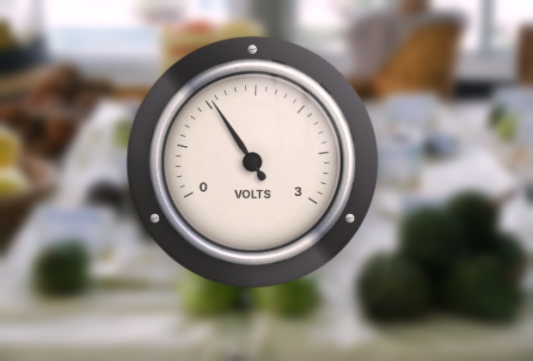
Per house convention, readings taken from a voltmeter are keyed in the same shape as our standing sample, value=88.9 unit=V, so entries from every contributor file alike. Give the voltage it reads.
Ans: value=1.05 unit=V
